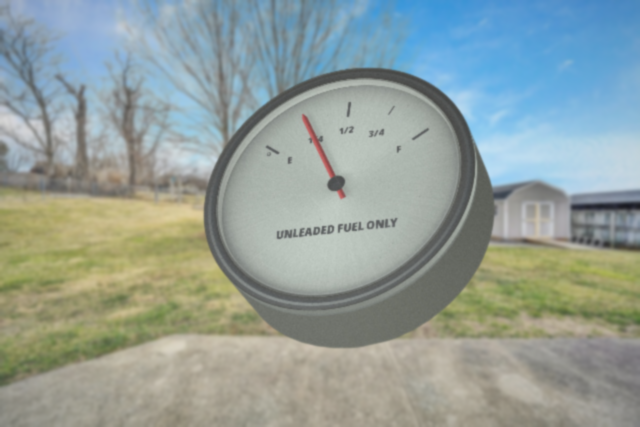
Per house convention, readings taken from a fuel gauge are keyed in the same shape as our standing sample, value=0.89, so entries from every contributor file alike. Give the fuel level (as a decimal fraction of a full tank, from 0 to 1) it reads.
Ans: value=0.25
